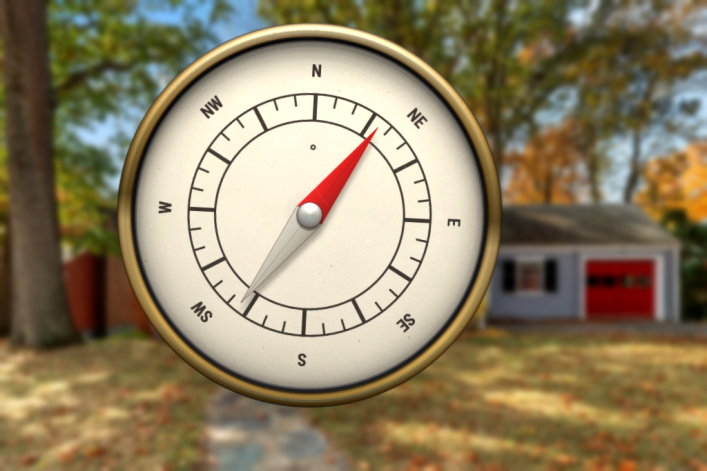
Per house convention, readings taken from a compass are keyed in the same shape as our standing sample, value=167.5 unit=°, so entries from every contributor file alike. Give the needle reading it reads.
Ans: value=35 unit=°
